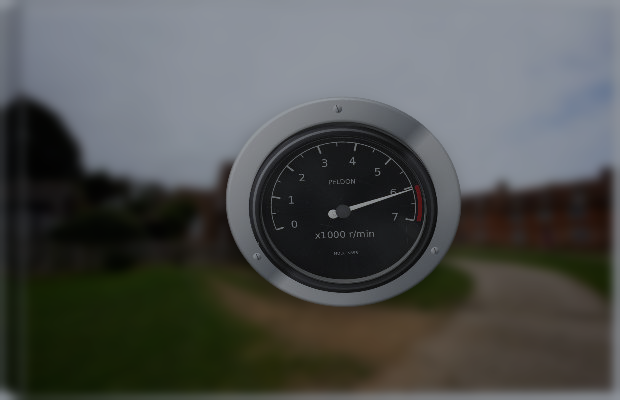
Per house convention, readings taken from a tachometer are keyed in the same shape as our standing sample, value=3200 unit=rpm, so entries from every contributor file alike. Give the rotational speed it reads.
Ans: value=6000 unit=rpm
